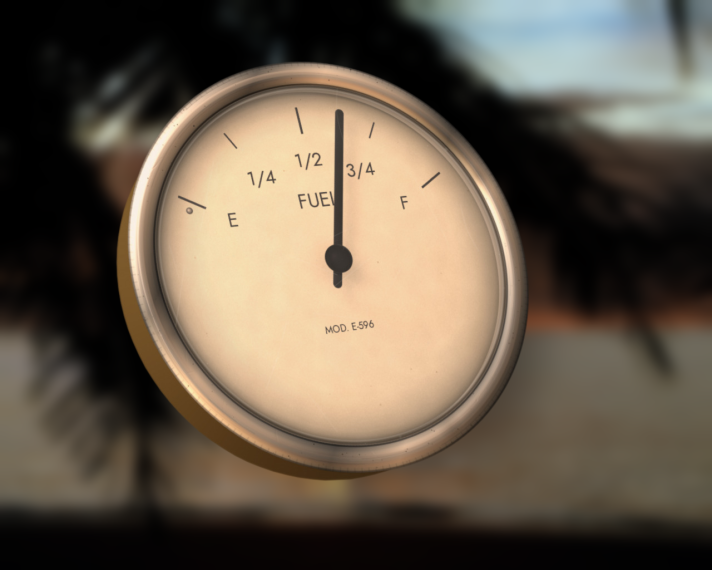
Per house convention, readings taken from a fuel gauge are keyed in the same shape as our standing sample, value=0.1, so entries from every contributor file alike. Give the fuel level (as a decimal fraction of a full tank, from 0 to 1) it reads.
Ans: value=0.625
